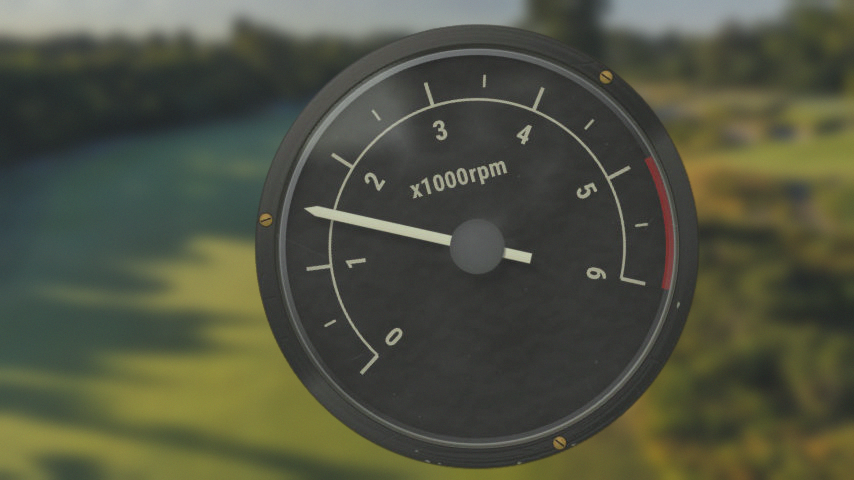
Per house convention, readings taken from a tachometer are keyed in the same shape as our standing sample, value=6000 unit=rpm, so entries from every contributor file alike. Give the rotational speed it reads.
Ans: value=1500 unit=rpm
